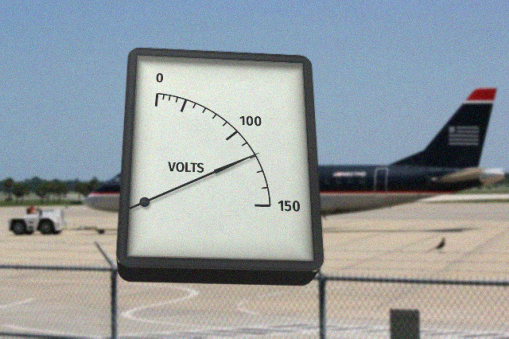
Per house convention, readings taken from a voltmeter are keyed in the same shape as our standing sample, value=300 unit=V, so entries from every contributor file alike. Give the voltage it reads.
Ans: value=120 unit=V
